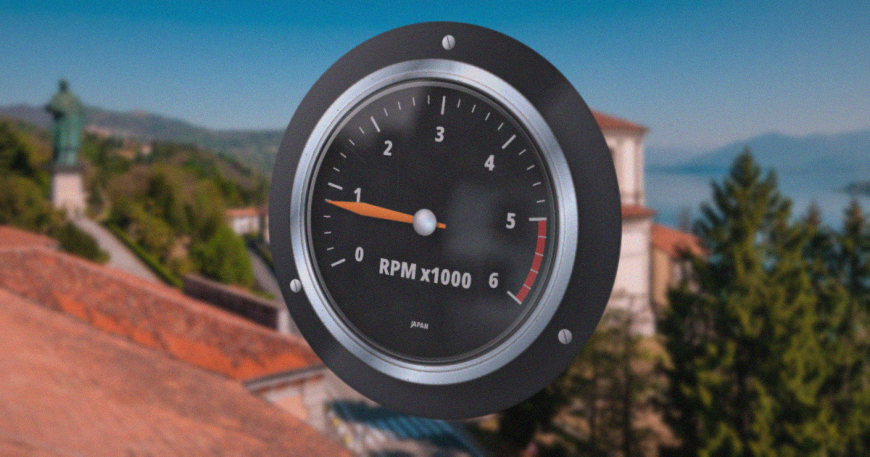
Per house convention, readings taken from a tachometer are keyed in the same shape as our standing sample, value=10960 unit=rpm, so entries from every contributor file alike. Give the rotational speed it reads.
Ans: value=800 unit=rpm
